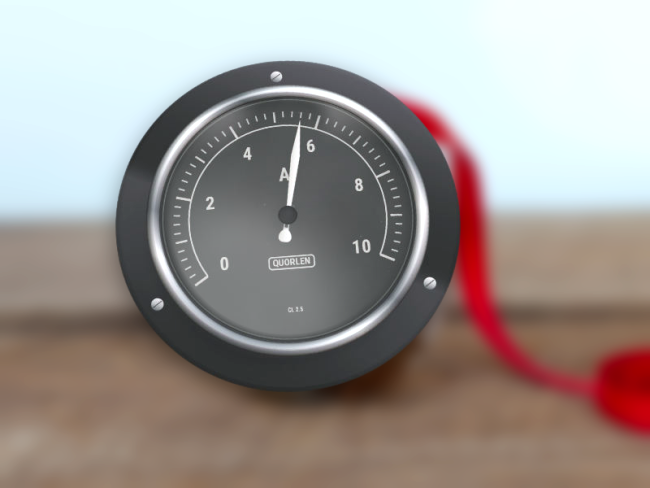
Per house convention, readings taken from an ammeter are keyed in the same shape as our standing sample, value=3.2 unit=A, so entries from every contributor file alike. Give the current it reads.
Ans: value=5.6 unit=A
